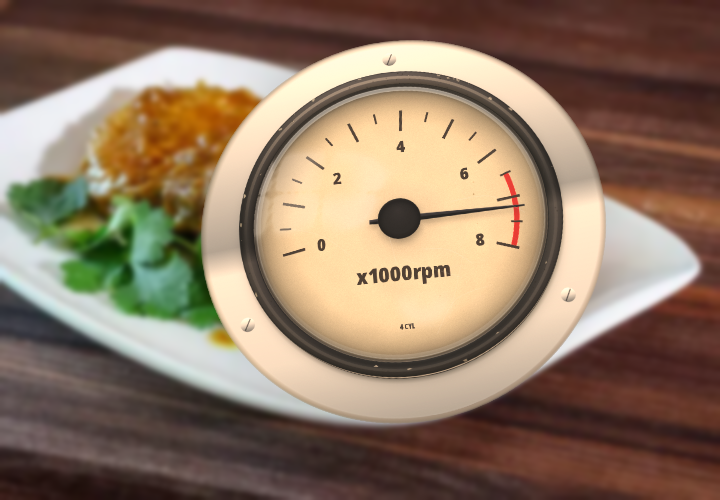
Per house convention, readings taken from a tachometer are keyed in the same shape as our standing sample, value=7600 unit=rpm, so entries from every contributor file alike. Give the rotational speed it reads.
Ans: value=7250 unit=rpm
